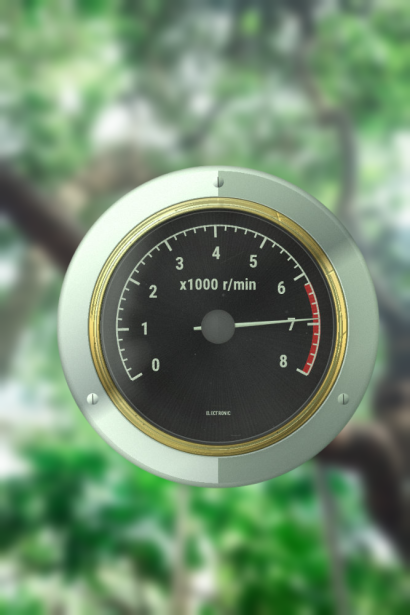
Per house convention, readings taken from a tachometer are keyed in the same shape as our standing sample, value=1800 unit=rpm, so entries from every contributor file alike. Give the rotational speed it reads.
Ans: value=6900 unit=rpm
